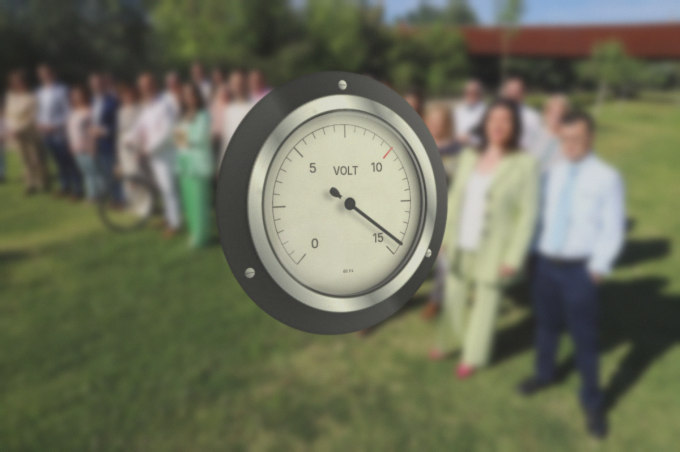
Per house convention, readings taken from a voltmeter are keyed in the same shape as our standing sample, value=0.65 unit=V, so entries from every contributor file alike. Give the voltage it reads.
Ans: value=14.5 unit=V
